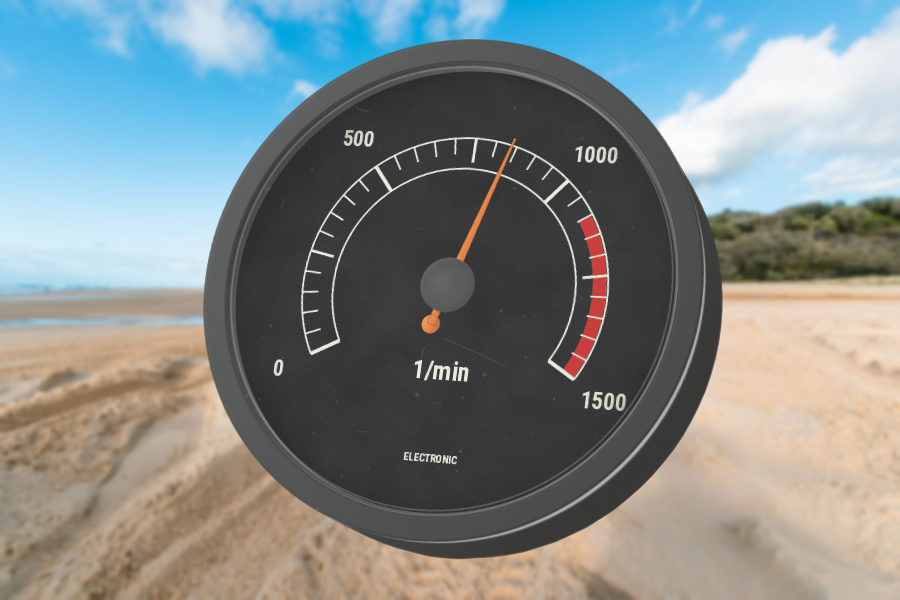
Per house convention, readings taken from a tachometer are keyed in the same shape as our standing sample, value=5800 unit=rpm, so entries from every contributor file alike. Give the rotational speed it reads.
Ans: value=850 unit=rpm
